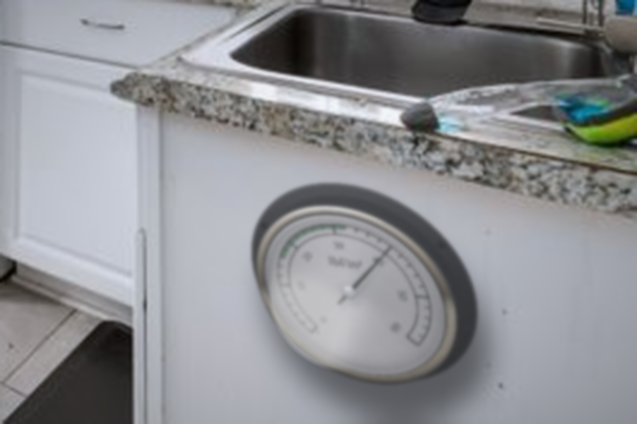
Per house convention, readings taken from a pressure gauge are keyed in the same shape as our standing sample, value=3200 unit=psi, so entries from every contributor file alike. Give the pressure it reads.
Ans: value=40 unit=psi
